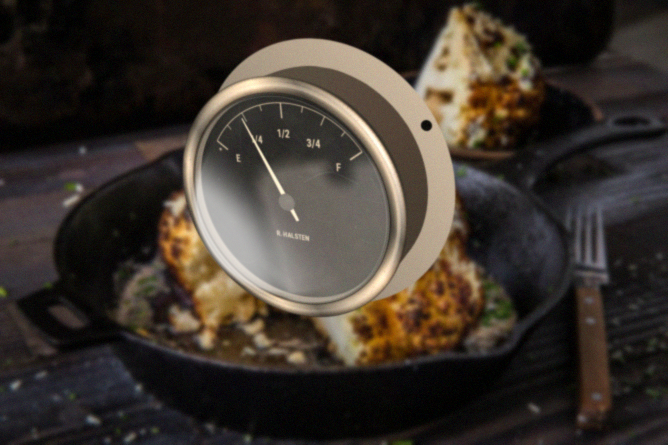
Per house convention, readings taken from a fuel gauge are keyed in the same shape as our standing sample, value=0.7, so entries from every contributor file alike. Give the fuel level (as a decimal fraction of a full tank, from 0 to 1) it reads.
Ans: value=0.25
